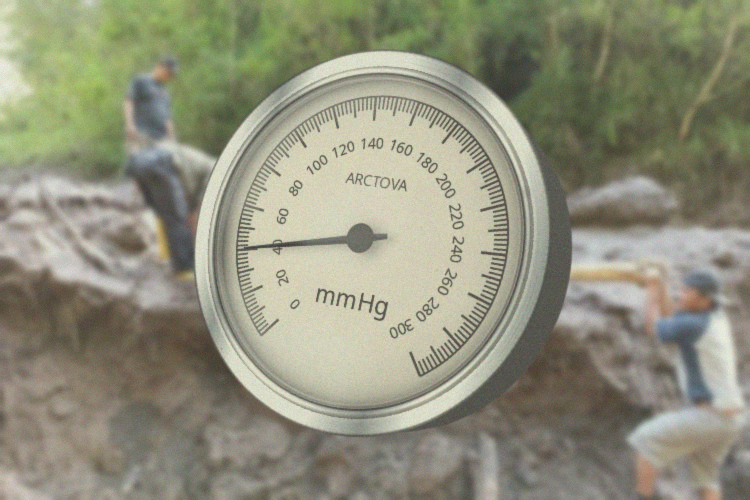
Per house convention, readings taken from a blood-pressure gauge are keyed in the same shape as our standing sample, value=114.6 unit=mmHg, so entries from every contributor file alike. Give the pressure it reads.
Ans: value=40 unit=mmHg
